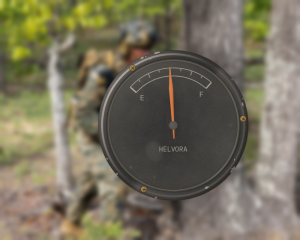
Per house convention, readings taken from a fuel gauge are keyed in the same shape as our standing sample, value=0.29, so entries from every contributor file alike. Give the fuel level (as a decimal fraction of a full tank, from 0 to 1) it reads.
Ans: value=0.5
